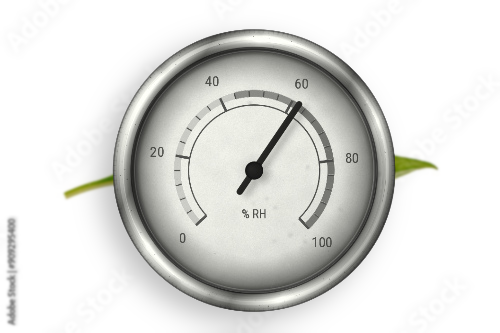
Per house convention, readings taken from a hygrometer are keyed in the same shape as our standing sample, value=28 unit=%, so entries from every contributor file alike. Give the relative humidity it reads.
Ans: value=62 unit=%
